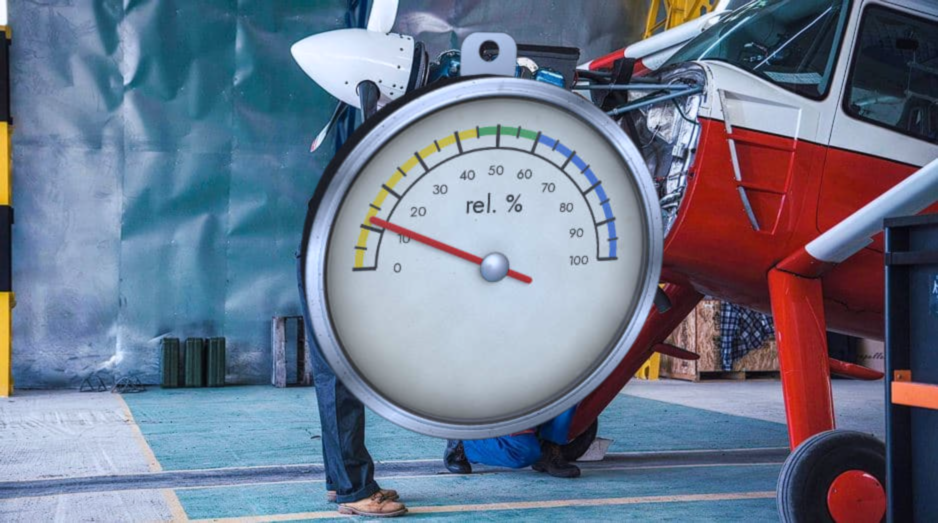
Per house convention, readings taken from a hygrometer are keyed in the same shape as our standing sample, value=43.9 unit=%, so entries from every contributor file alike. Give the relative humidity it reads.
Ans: value=12.5 unit=%
